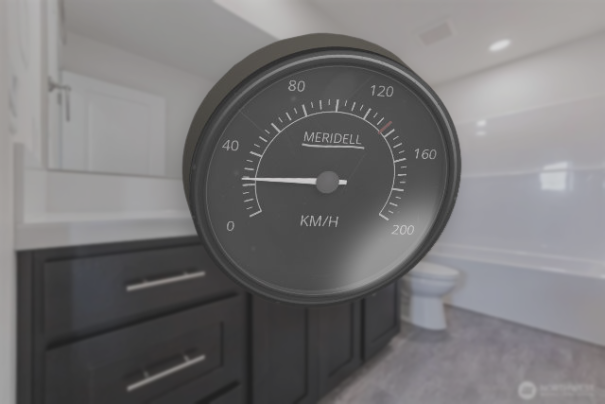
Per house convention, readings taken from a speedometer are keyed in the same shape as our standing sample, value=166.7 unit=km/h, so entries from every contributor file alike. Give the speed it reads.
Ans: value=25 unit=km/h
